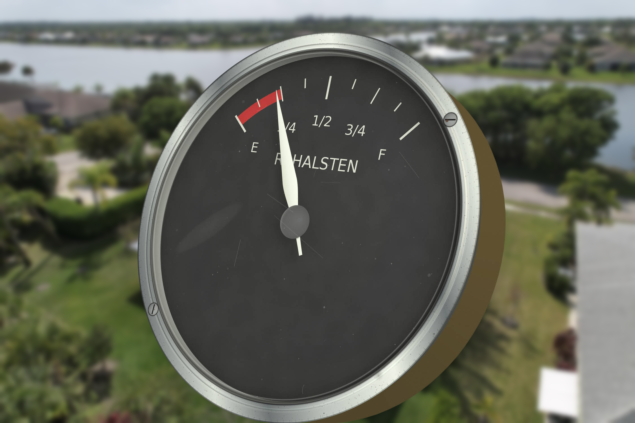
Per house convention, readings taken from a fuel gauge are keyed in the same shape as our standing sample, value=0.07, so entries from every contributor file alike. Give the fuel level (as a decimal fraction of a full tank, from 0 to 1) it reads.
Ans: value=0.25
